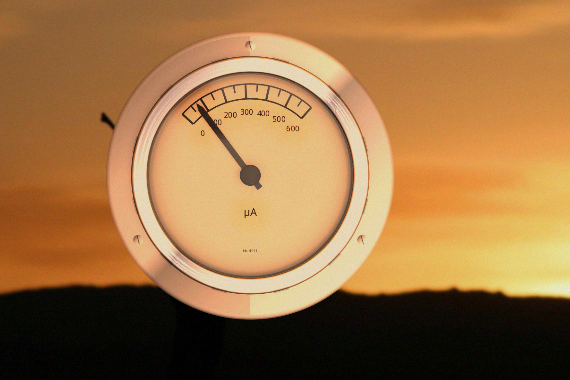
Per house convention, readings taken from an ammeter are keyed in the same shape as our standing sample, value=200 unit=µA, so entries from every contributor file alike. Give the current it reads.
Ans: value=75 unit=µA
